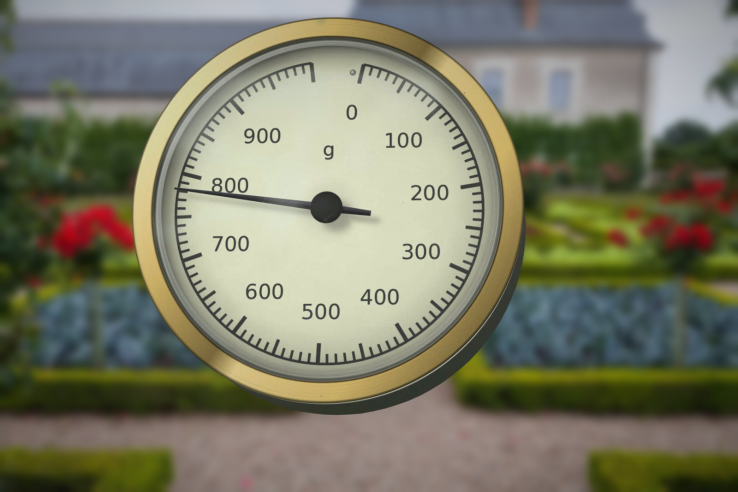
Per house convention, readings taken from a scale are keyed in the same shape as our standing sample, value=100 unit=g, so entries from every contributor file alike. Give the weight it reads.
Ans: value=780 unit=g
